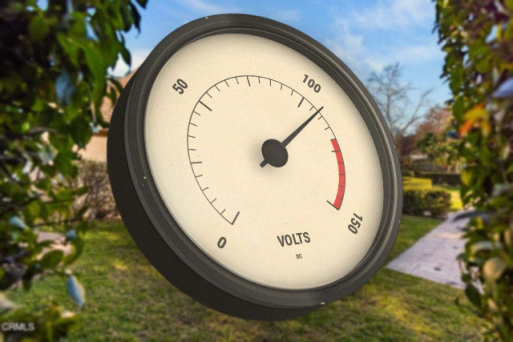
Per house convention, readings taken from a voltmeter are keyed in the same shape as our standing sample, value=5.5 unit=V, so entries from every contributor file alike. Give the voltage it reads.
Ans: value=107.5 unit=V
